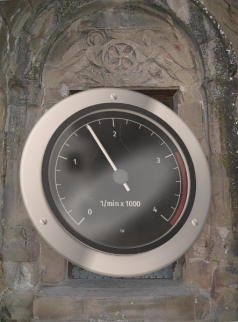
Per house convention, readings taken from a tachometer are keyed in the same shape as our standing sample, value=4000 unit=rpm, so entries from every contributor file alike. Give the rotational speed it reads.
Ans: value=1600 unit=rpm
